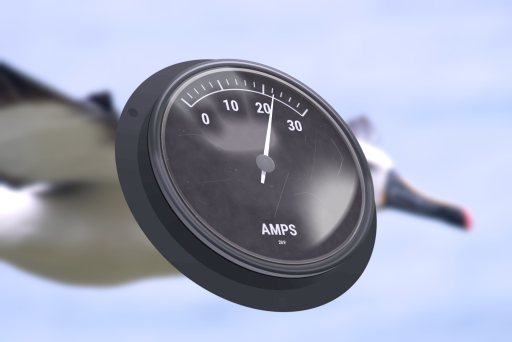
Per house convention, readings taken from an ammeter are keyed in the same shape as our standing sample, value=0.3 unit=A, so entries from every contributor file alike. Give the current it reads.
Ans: value=22 unit=A
